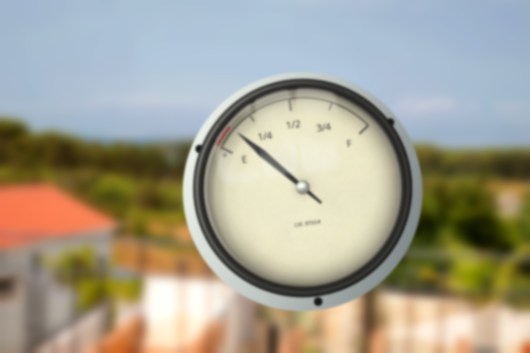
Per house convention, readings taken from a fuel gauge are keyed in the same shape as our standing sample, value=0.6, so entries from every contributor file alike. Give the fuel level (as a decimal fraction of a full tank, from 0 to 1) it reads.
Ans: value=0.125
